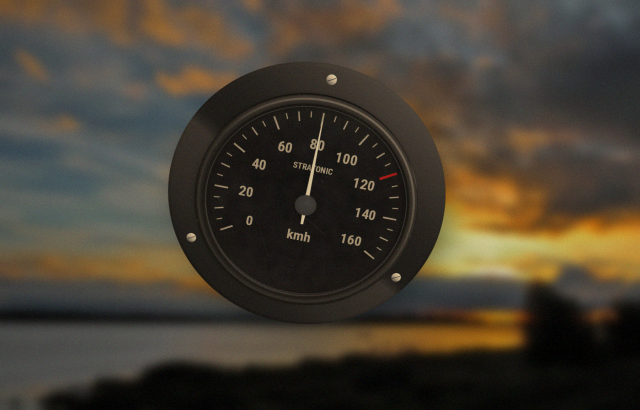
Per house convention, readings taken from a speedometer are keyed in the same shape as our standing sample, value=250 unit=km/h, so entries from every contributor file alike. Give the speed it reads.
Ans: value=80 unit=km/h
